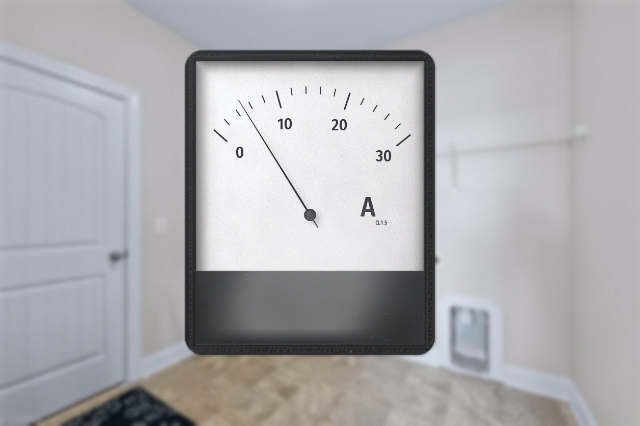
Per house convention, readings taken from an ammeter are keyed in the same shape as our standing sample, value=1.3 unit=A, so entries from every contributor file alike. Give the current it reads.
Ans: value=5 unit=A
